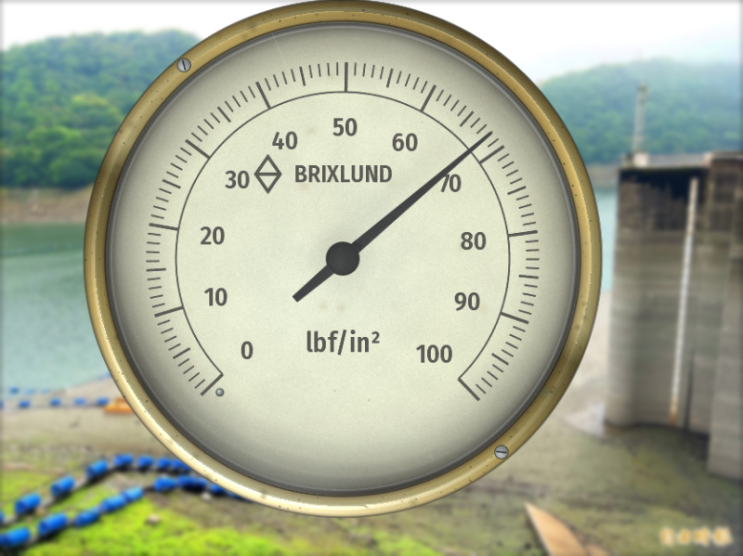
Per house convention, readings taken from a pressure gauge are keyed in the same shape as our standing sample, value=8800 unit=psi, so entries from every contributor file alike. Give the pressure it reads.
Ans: value=68 unit=psi
